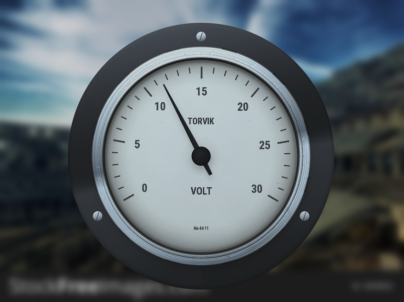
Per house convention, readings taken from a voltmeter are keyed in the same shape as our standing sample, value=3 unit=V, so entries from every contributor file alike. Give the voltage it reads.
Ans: value=11.5 unit=V
